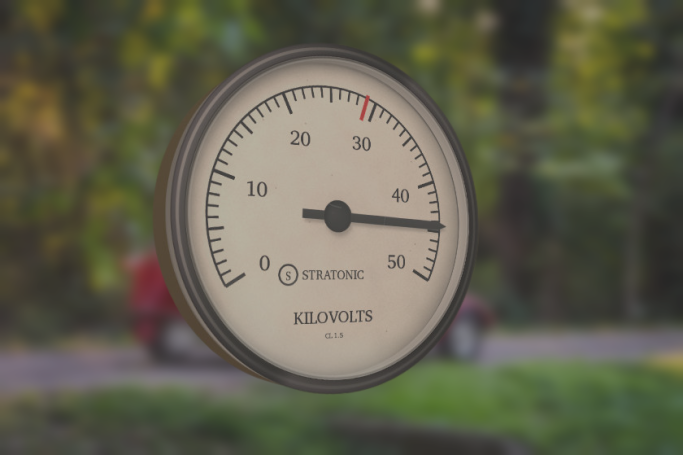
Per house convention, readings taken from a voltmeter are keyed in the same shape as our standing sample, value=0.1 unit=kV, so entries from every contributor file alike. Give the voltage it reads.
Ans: value=44.5 unit=kV
